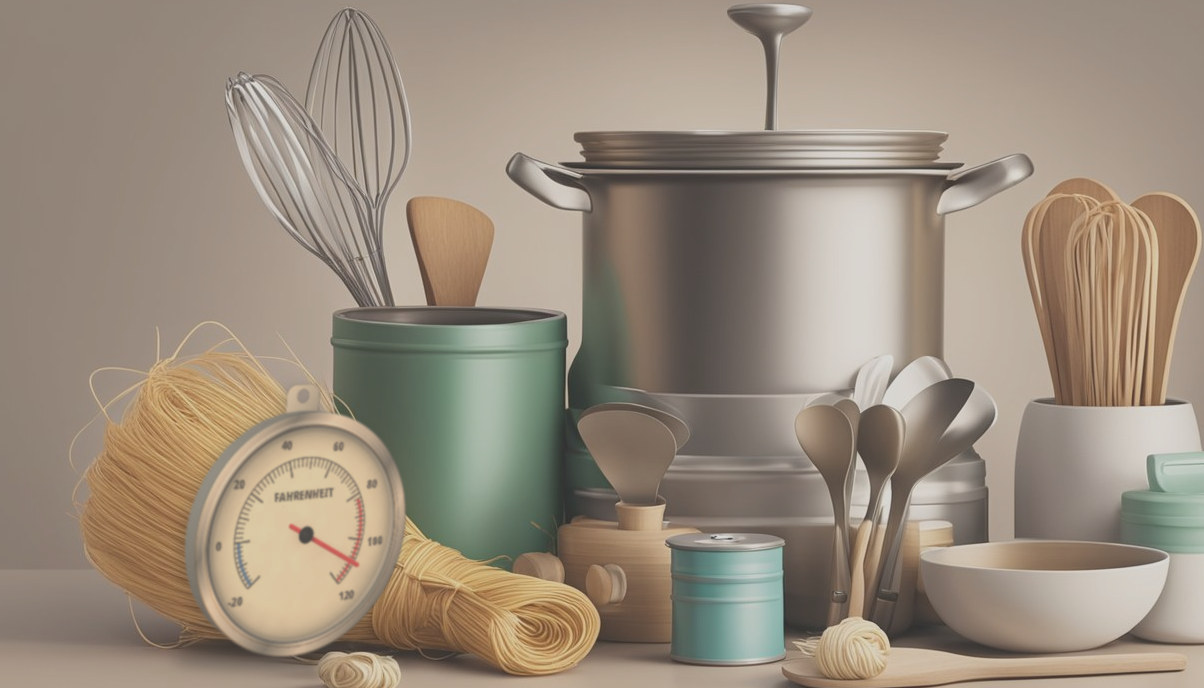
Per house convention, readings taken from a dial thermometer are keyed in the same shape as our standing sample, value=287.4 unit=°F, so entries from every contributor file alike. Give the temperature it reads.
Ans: value=110 unit=°F
